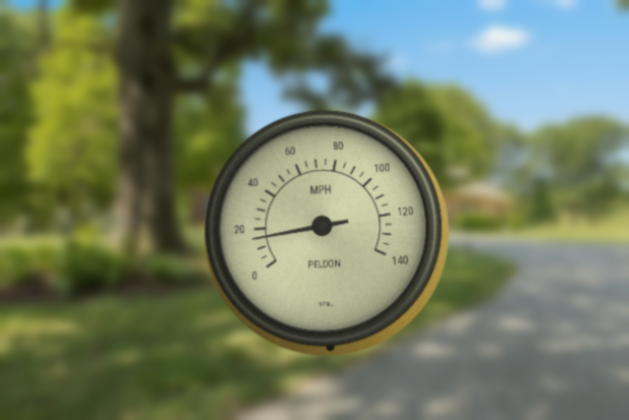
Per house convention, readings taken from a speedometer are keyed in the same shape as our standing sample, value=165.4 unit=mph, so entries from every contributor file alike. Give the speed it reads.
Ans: value=15 unit=mph
